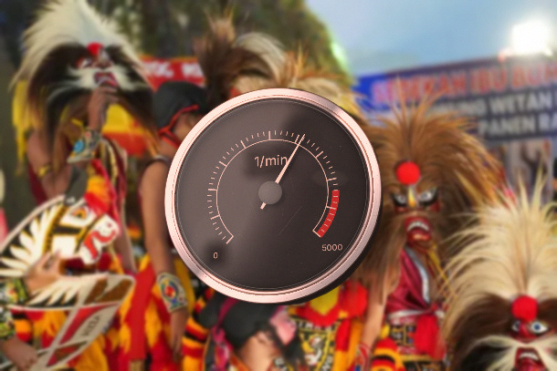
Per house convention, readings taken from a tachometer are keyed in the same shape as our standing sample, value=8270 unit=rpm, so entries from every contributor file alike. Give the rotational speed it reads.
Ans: value=3100 unit=rpm
